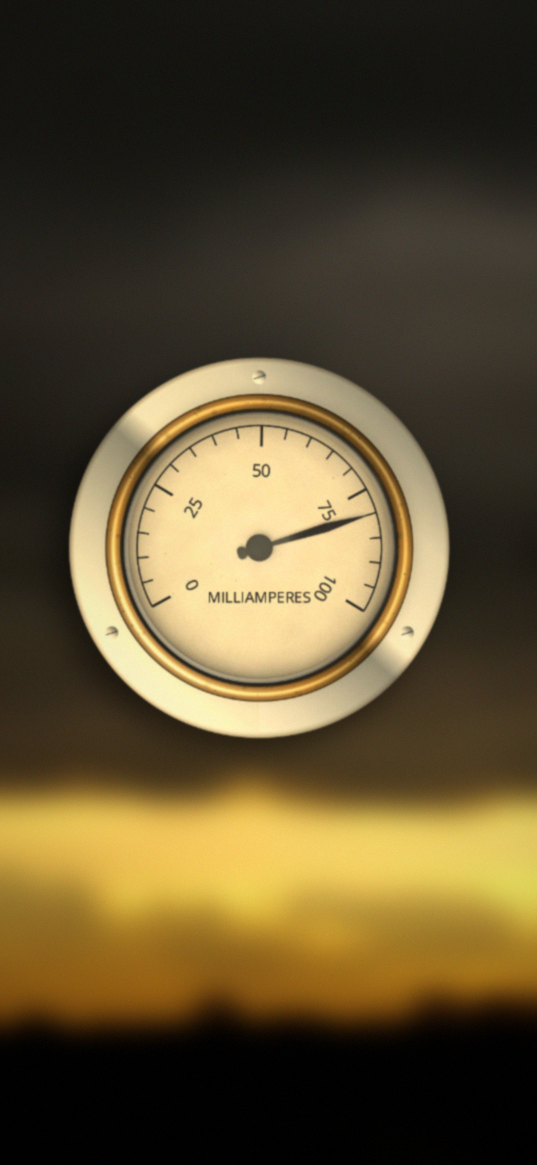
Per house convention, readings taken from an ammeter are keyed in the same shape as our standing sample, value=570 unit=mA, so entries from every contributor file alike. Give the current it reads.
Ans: value=80 unit=mA
